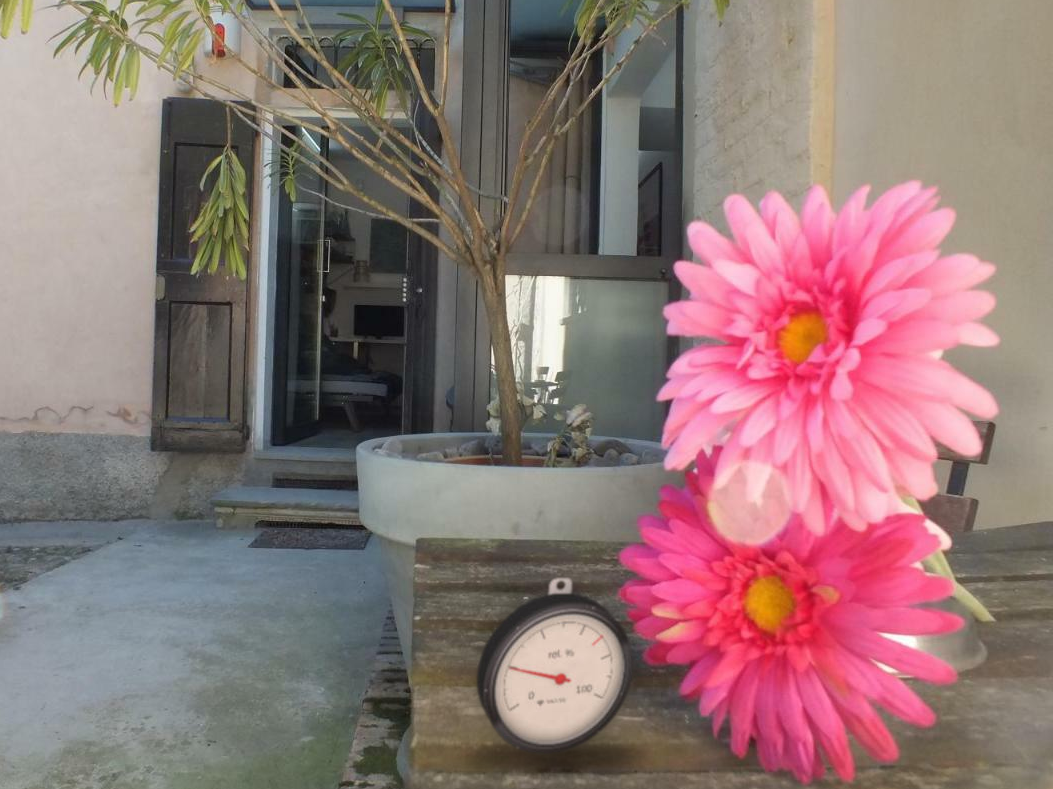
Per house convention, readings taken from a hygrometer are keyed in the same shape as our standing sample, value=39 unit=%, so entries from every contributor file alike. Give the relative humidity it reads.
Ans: value=20 unit=%
